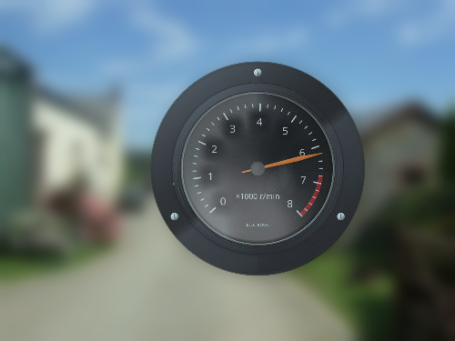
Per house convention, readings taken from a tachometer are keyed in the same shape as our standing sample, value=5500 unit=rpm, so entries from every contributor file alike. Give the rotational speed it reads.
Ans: value=6200 unit=rpm
